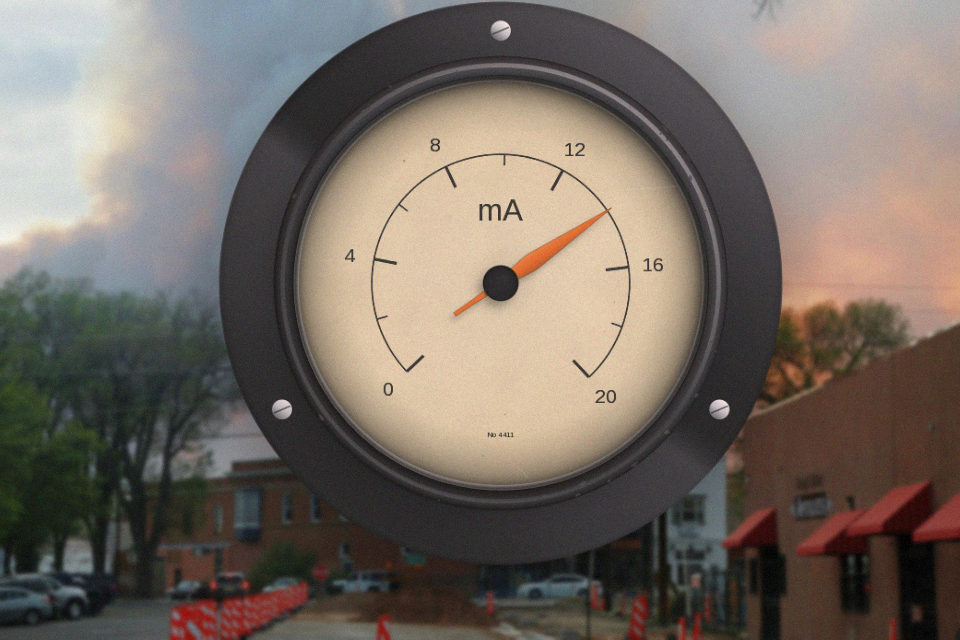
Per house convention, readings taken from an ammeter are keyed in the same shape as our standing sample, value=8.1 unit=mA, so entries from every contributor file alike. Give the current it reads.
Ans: value=14 unit=mA
